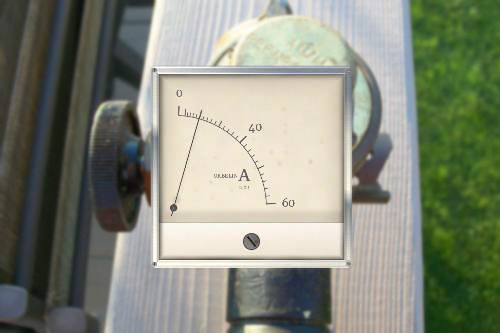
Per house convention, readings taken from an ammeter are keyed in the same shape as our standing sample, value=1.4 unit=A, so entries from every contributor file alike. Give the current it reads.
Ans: value=20 unit=A
